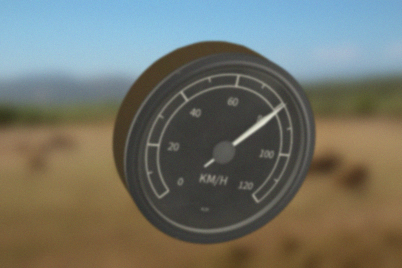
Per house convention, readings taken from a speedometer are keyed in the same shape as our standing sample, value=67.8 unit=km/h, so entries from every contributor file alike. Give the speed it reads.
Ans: value=80 unit=km/h
